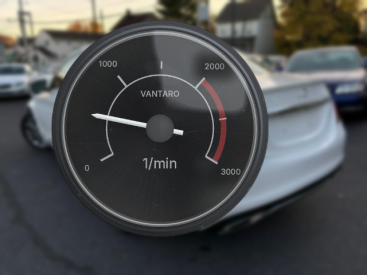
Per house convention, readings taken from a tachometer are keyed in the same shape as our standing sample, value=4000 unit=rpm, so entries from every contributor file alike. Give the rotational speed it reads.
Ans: value=500 unit=rpm
